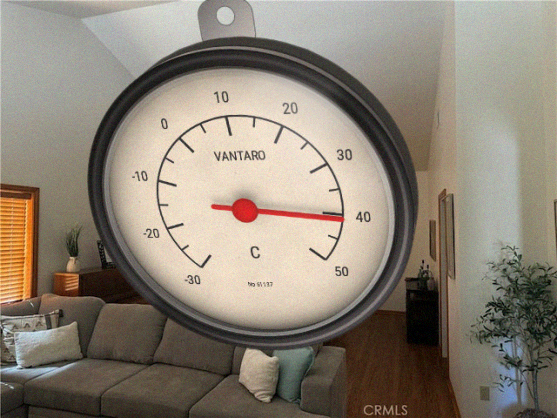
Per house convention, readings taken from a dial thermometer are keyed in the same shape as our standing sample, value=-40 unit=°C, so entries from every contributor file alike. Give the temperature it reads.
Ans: value=40 unit=°C
